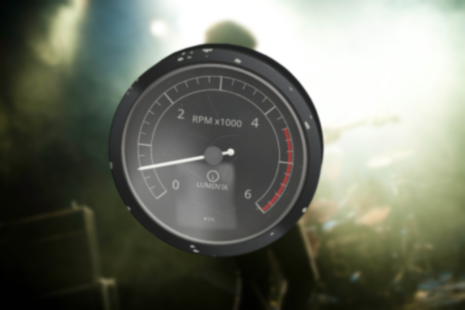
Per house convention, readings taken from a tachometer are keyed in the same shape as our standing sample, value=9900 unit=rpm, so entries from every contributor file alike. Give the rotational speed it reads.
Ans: value=600 unit=rpm
